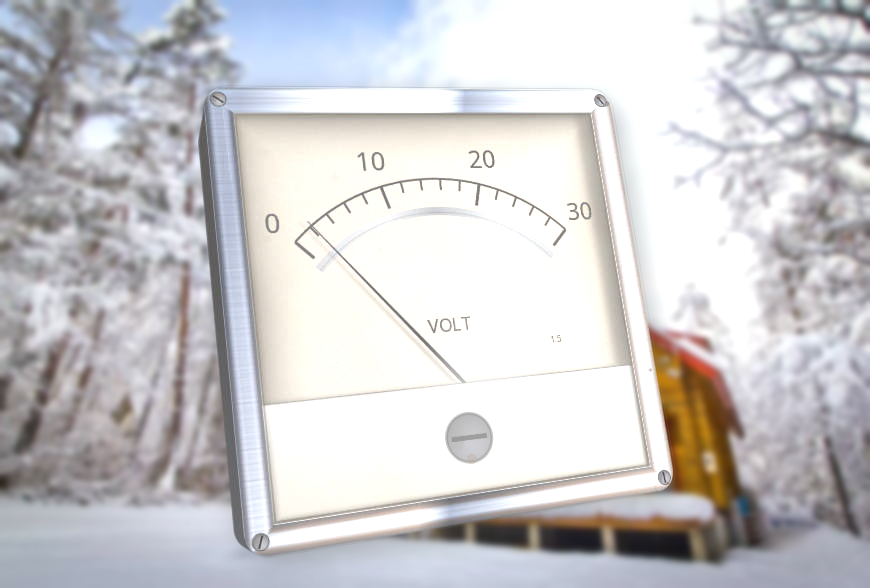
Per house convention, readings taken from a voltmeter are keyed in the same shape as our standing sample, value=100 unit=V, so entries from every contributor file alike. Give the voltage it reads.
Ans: value=2 unit=V
